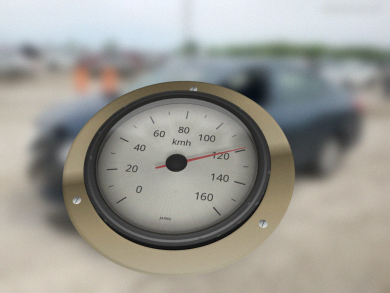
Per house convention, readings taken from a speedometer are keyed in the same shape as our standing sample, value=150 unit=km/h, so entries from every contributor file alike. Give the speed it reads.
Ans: value=120 unit=km/h
